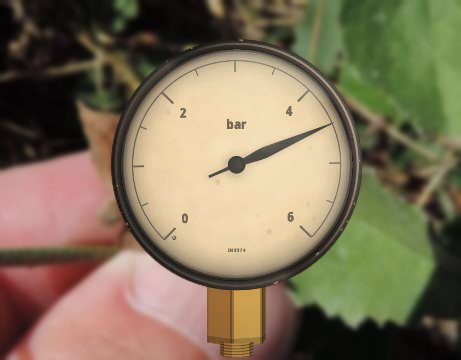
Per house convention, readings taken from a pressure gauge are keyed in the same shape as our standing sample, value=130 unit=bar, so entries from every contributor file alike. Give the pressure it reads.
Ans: value=4.5 unit=bar
